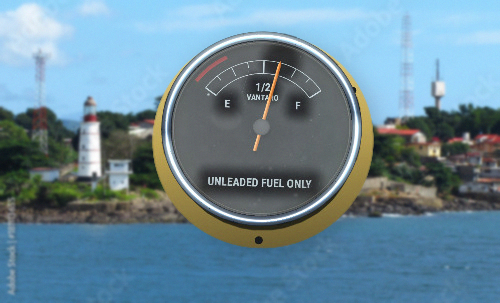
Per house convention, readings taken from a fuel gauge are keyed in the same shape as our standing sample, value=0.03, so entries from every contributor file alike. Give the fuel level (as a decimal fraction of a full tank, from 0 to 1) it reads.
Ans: value=0.625
